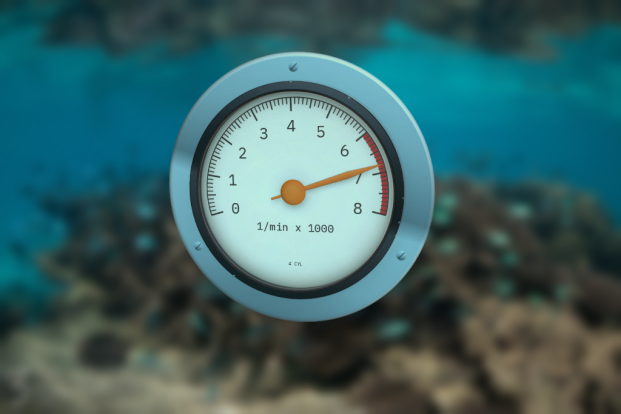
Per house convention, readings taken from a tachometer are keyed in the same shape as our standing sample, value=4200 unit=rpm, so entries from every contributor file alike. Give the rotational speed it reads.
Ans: value=6800 unit=rpm
